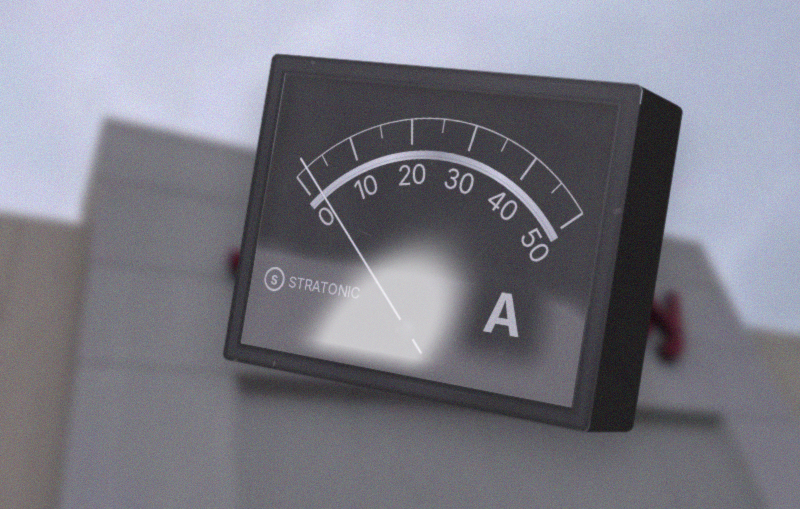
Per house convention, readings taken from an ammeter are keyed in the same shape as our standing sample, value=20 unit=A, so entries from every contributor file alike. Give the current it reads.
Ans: value=2.5 unit=A
